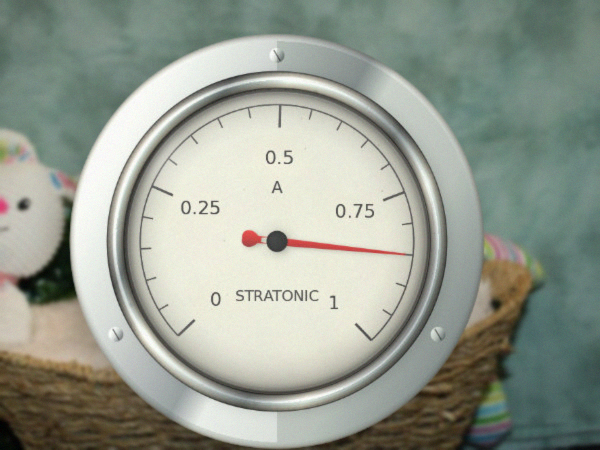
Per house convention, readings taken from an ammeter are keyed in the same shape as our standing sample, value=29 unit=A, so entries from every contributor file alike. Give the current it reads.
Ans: value=0.85 unit=A
